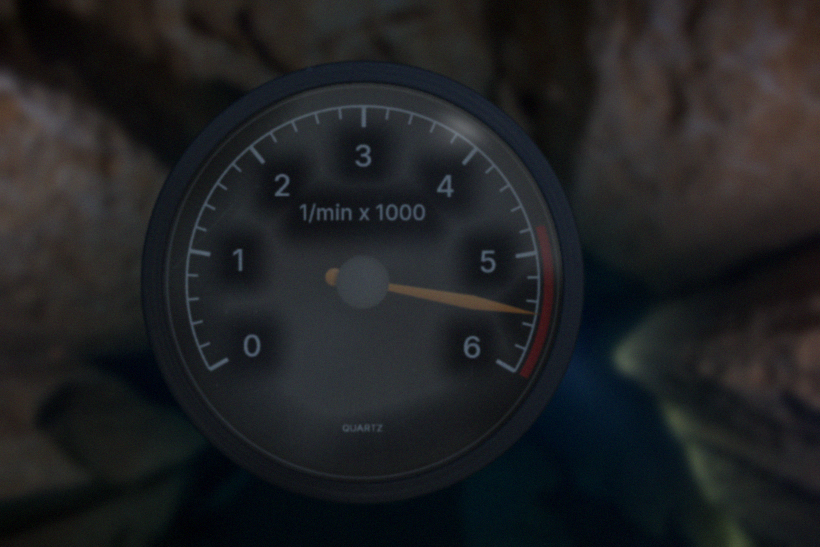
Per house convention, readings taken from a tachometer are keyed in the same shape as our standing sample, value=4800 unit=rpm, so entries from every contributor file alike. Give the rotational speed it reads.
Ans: value=5500 unit=rpm
